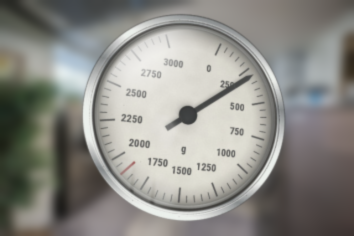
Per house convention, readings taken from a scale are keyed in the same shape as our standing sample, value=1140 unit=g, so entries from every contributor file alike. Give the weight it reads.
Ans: value=300 unit=g
